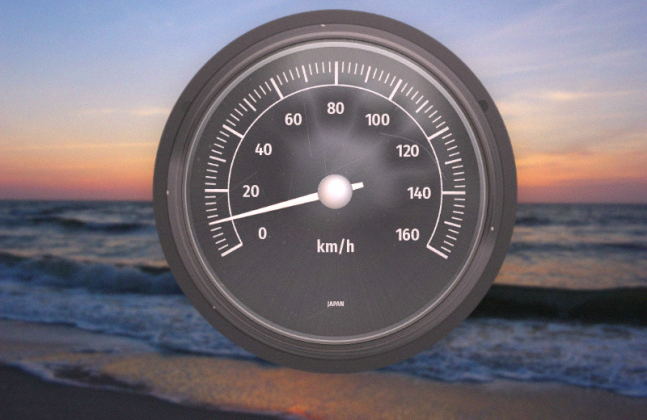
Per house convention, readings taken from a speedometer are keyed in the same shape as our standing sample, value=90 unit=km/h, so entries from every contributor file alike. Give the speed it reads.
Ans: value=10 unit=km/h
